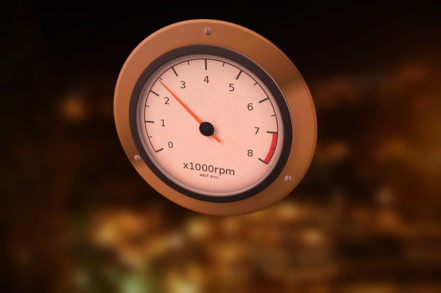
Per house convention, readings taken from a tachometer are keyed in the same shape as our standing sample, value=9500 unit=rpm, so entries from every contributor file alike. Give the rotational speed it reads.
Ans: value=2500 unit=rpm
